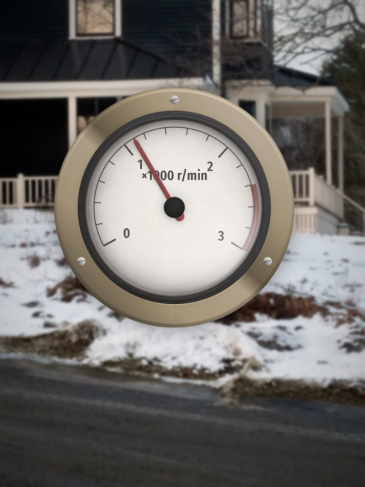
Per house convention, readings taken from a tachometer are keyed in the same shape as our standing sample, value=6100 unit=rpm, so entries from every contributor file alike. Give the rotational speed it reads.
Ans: value=1100 unit=rpm
